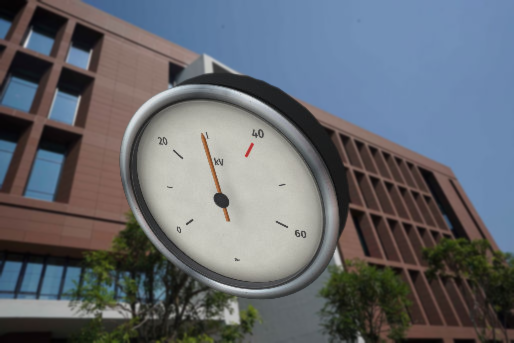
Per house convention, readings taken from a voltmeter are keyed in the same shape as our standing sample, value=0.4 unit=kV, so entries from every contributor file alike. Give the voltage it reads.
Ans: value=30 unit=kV
